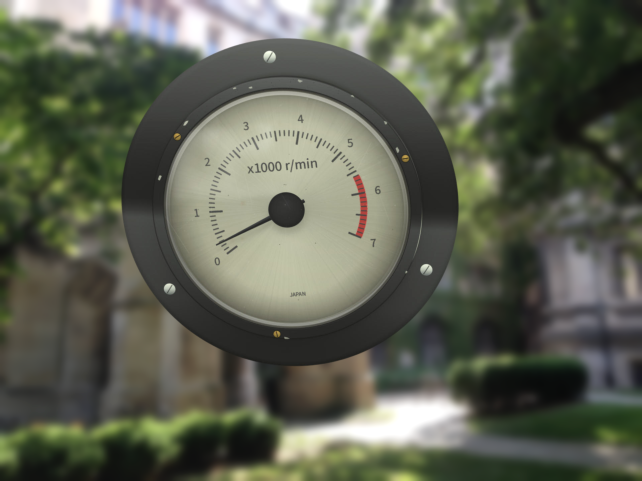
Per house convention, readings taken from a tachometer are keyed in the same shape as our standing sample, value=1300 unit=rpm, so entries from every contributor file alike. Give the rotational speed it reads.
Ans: value=300 unit=rpm
